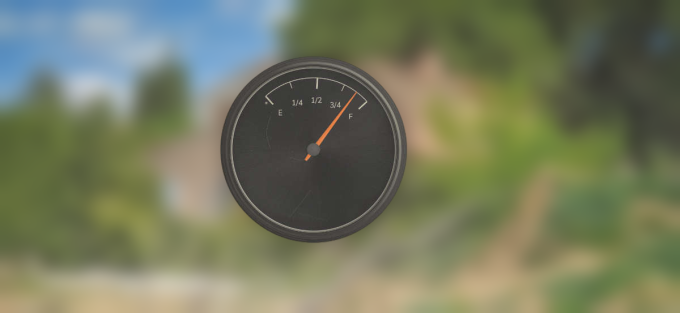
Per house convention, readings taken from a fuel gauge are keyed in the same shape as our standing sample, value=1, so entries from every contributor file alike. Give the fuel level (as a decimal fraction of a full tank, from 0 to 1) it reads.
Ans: value=0.875
